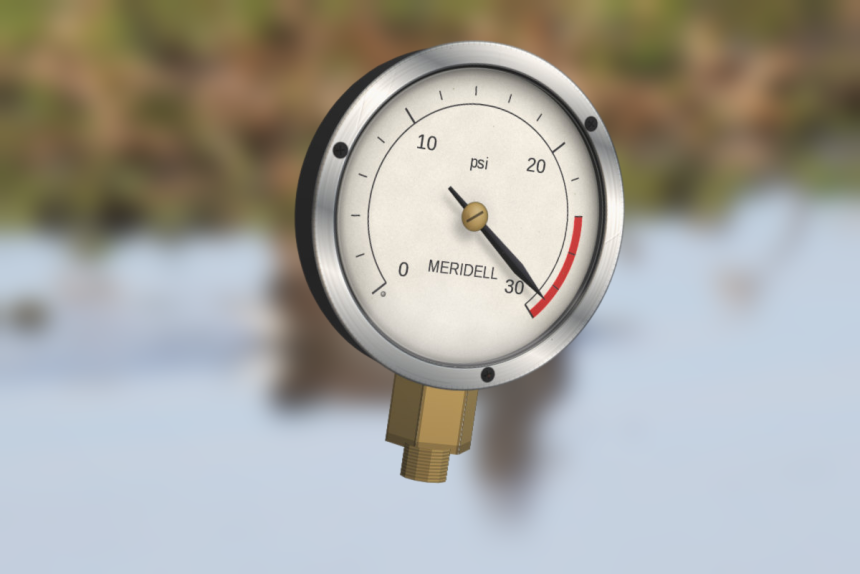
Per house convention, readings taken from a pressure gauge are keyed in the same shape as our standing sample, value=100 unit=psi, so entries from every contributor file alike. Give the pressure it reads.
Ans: value=29 unit=psi
